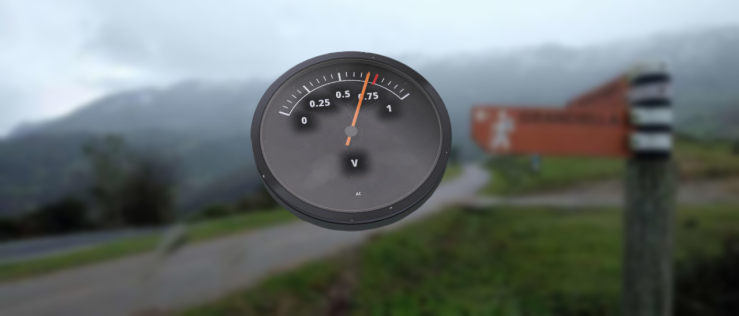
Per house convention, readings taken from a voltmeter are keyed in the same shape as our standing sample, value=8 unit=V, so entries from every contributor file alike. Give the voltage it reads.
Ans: value=0.7 unit=V
